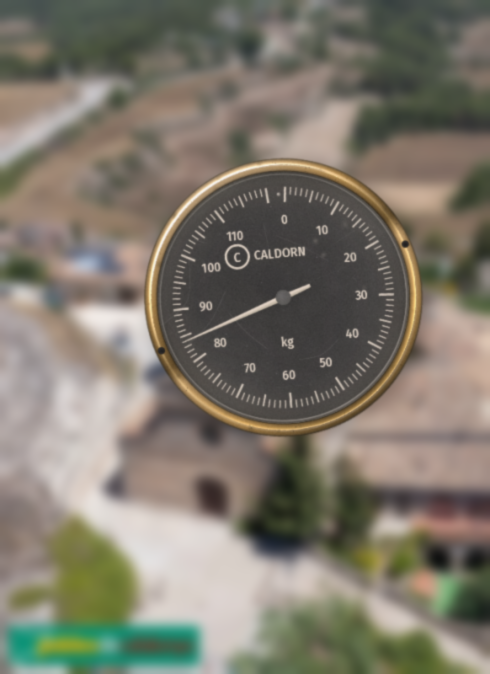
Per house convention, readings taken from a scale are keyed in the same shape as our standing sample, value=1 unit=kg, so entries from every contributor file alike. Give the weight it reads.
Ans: value=84 unit=kg
